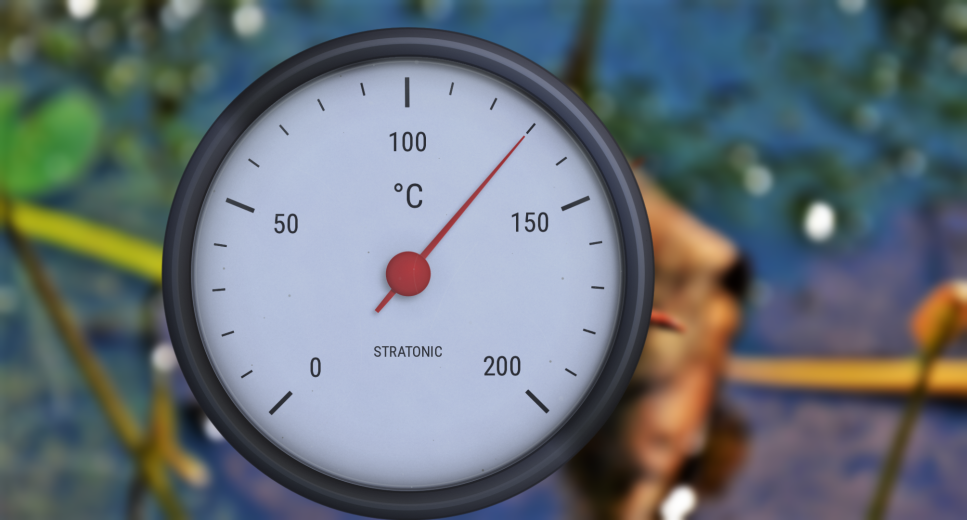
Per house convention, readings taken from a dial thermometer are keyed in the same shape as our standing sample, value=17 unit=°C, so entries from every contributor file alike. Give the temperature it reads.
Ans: value=130 unit=°C
